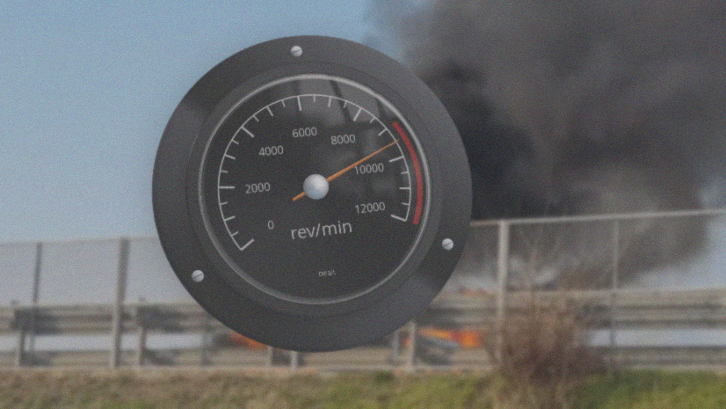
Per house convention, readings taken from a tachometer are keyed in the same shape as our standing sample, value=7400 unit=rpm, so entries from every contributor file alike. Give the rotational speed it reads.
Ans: value=9500 unit=rpm
